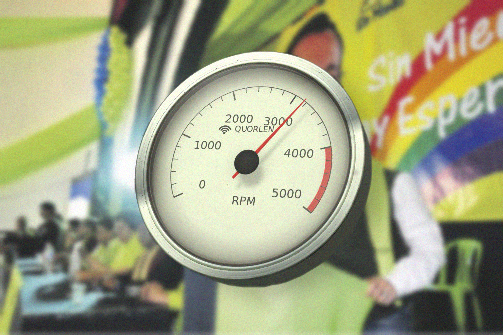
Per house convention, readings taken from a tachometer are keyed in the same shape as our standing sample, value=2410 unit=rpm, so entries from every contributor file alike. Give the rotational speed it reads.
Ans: value=3200 unit=rpm
